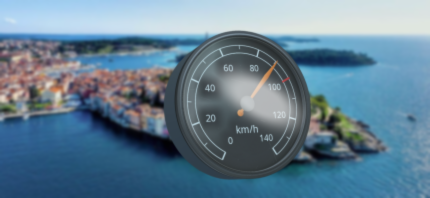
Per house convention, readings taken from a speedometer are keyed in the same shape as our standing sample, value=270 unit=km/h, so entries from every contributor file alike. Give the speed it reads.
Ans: value=90 unit=km/h
